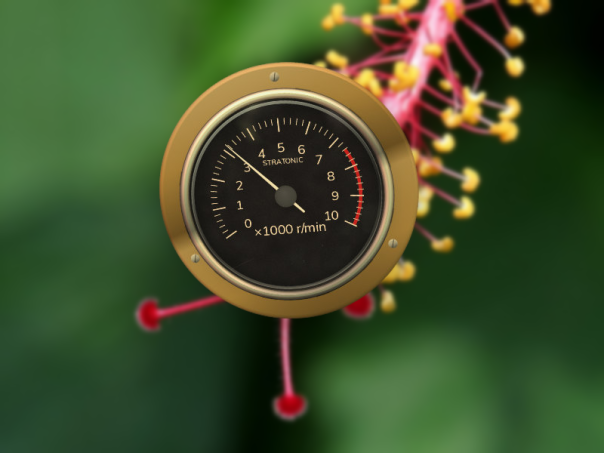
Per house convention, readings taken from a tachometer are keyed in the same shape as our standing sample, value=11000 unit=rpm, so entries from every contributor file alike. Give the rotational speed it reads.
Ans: value=3200 unit=rpm
